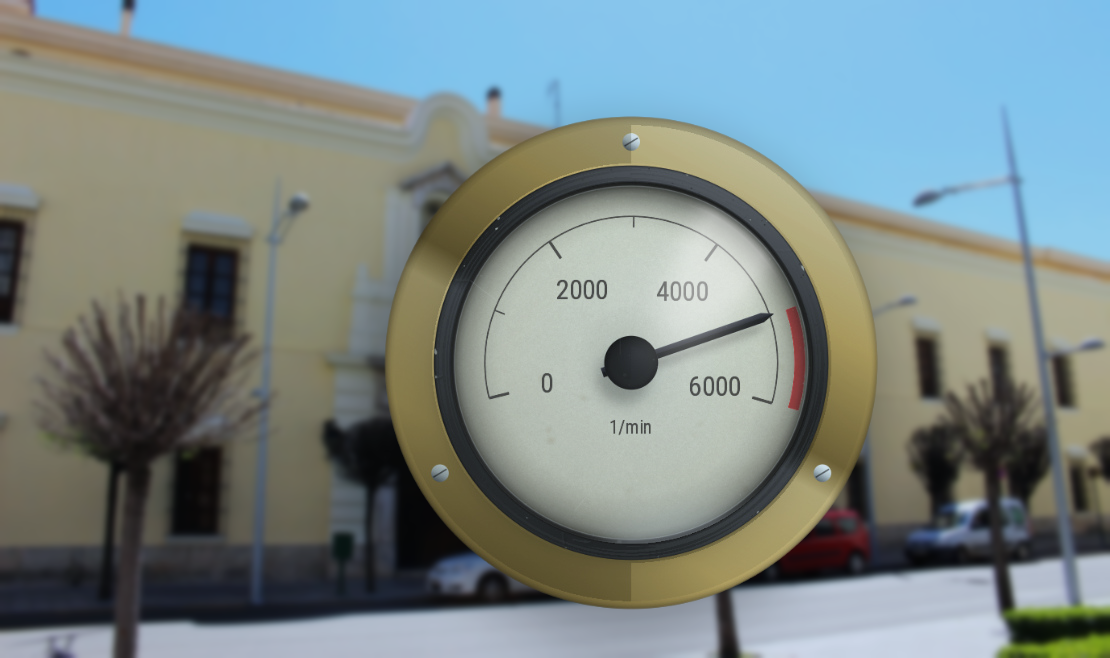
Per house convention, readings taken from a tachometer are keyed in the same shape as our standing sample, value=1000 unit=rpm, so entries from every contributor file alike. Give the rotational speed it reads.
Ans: value=5000 unit=rpm
